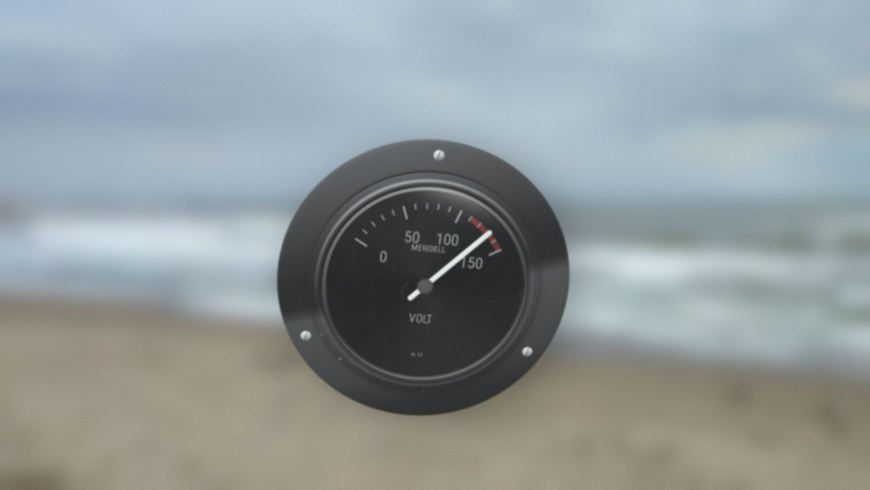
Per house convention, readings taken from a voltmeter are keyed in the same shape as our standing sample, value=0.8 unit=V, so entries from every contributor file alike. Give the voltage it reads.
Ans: value=130 unit=V
